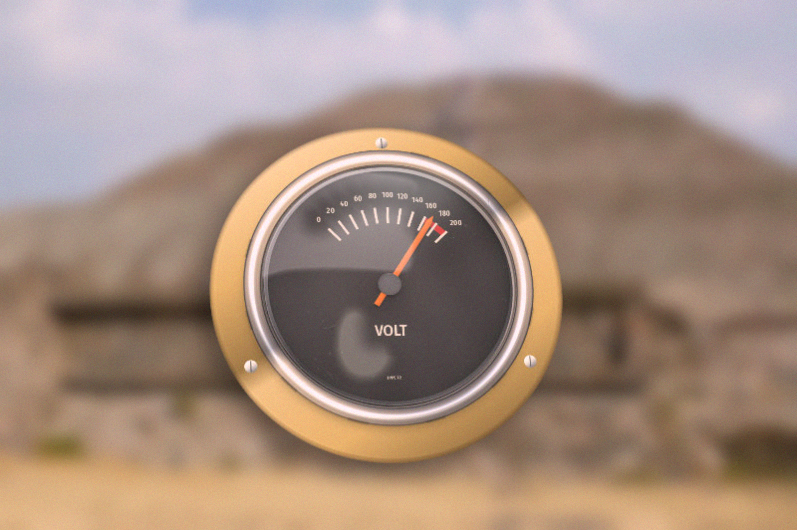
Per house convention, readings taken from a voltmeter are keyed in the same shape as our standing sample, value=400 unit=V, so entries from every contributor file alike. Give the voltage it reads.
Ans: value=170 unit=V
